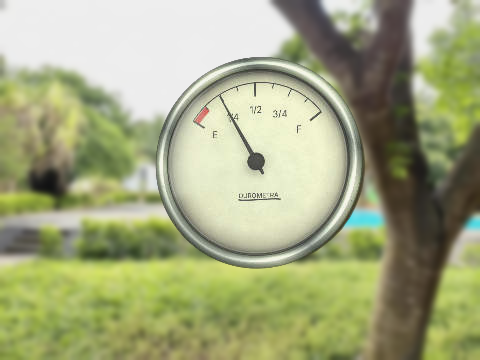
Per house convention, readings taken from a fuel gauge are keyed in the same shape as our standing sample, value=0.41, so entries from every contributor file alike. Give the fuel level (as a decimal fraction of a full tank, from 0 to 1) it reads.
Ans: value=0.25
